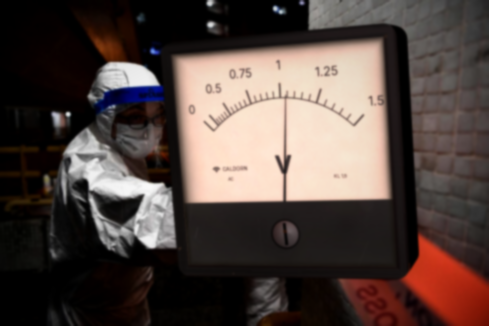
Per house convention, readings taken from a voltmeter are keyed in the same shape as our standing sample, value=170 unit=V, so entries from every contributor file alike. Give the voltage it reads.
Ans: value=1.05 unit=V
